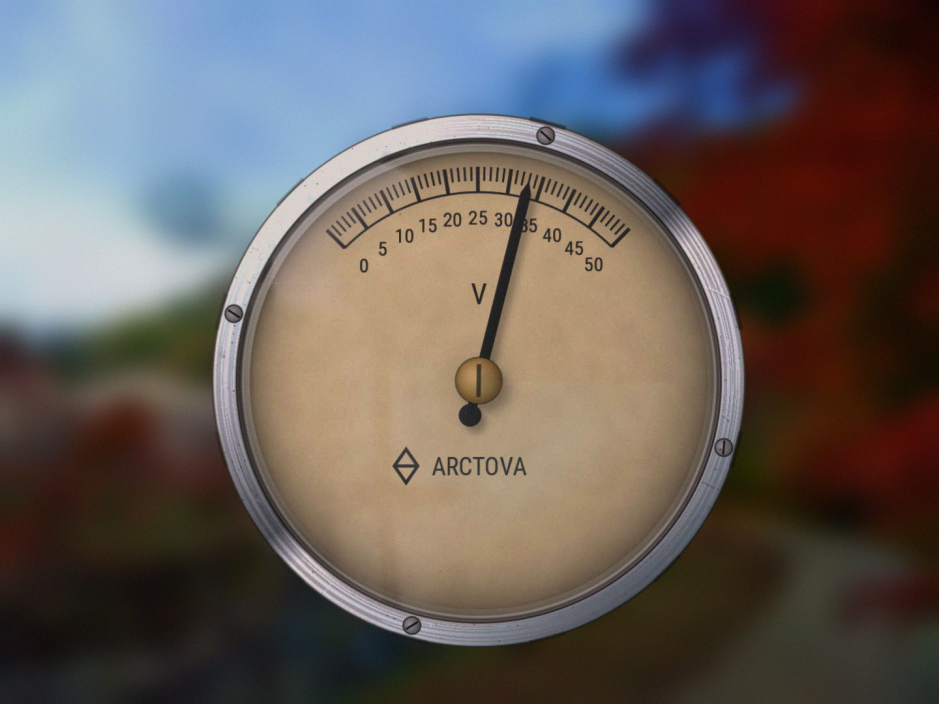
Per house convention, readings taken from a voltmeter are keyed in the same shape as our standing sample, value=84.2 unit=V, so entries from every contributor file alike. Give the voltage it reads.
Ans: value=33 unit=V
